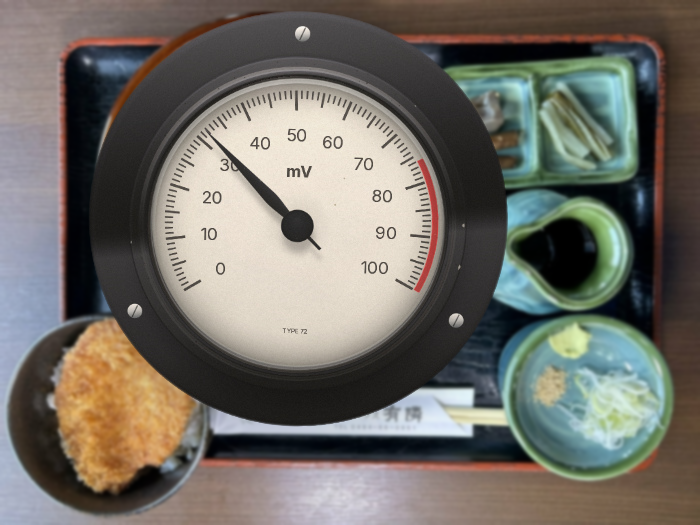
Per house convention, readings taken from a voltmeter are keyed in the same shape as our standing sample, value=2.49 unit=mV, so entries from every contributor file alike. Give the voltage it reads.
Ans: value=32 unit=mV
